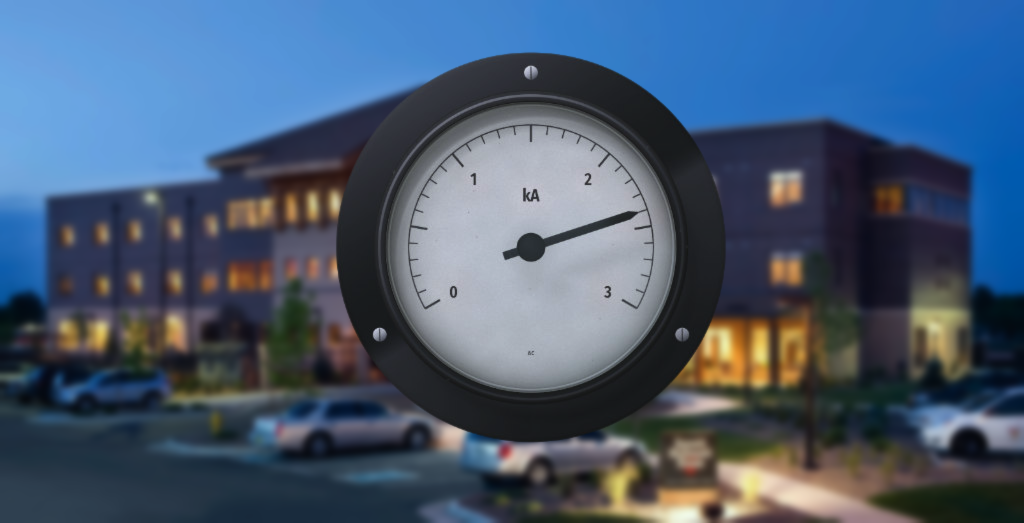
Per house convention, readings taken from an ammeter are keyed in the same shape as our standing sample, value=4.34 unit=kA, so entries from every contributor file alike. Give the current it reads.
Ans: value=2.4 unit=kA
